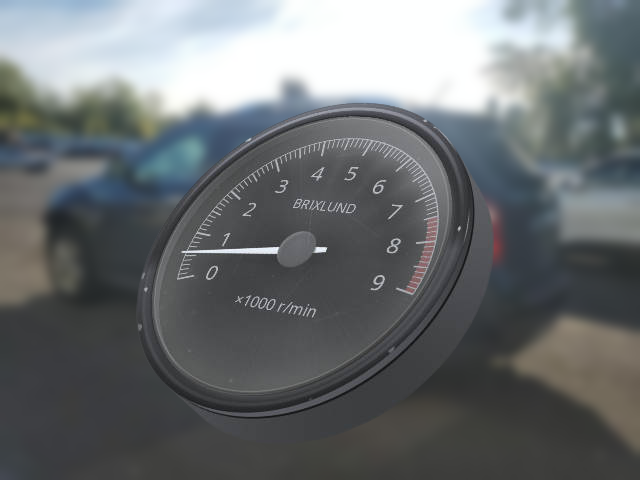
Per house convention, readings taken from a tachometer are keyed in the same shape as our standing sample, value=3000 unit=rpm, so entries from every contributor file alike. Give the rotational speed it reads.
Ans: value=500 unit=rpm
